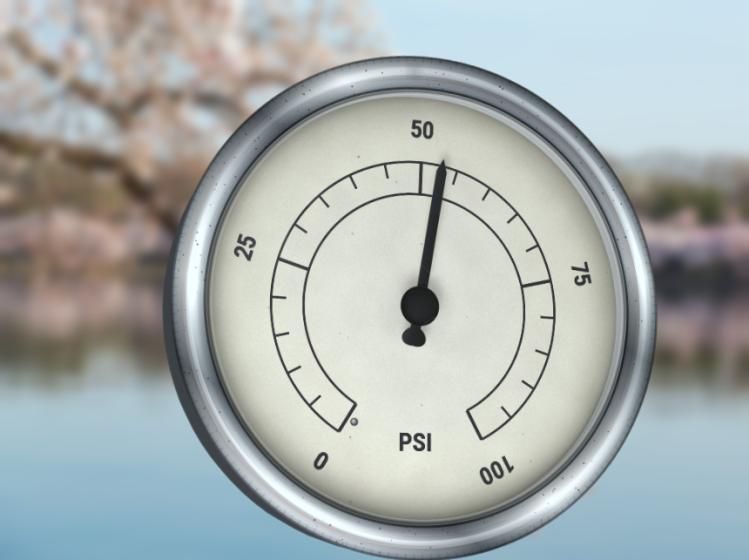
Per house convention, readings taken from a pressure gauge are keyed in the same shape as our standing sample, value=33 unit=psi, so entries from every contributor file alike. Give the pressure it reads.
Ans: value=52.5 unit=psi
